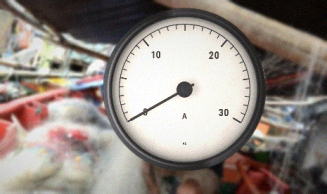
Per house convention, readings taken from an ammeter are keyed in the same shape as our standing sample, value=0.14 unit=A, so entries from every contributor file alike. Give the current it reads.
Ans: value=0 unit=A
